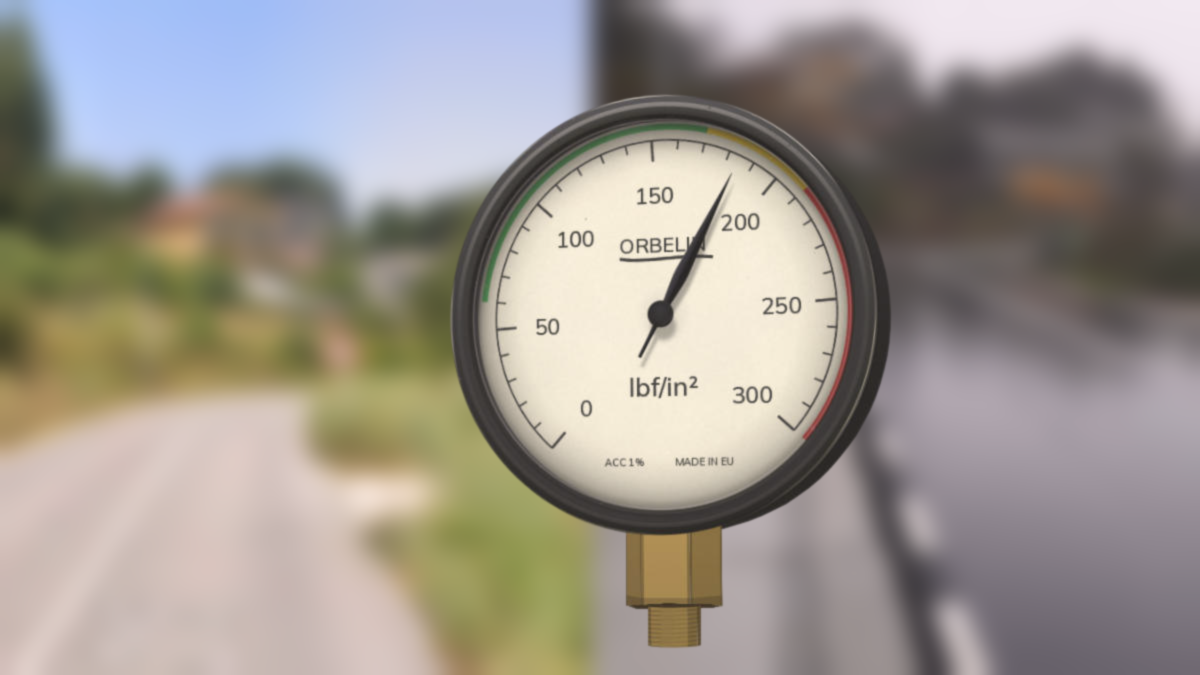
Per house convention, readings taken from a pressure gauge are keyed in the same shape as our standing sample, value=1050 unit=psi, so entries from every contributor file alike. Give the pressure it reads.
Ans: value=185 unit=psi
